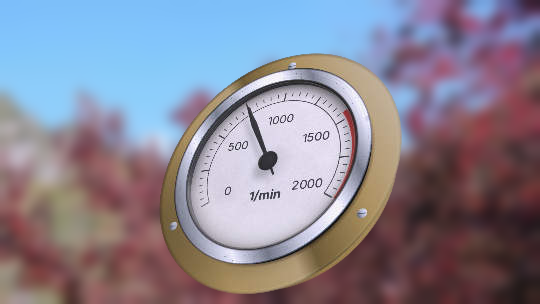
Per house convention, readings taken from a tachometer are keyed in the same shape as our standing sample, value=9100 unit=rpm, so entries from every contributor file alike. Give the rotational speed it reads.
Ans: value=750 unit=rpm
